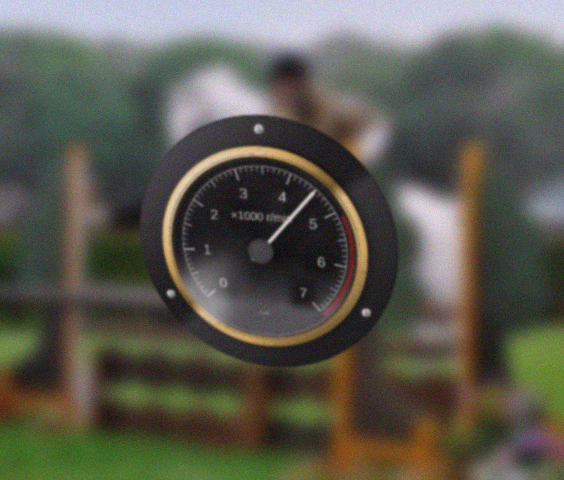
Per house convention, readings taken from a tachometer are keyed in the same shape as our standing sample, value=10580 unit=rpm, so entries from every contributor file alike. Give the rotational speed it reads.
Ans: value=4500 unit=rpm
